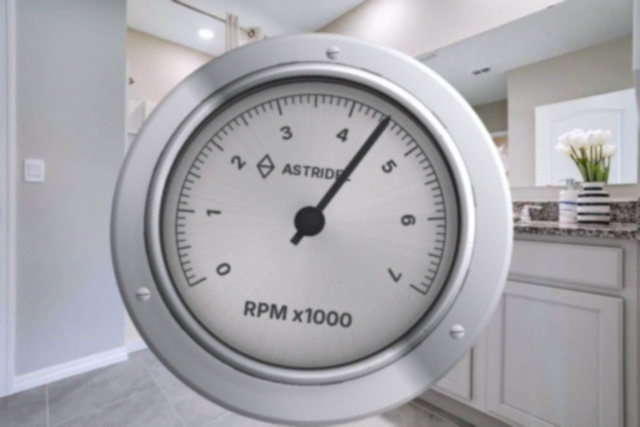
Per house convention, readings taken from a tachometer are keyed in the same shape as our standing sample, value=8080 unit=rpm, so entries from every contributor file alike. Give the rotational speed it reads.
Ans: value=4500 unit=rpm
